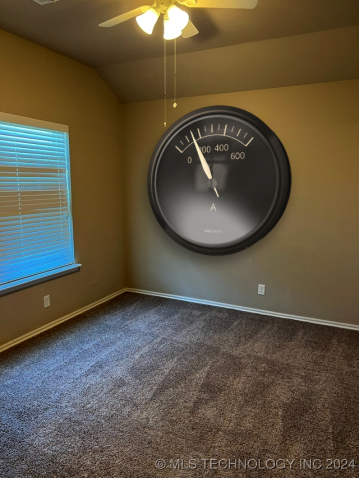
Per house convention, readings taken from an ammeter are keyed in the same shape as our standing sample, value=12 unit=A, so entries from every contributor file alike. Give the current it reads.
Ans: value=150 unit=A
